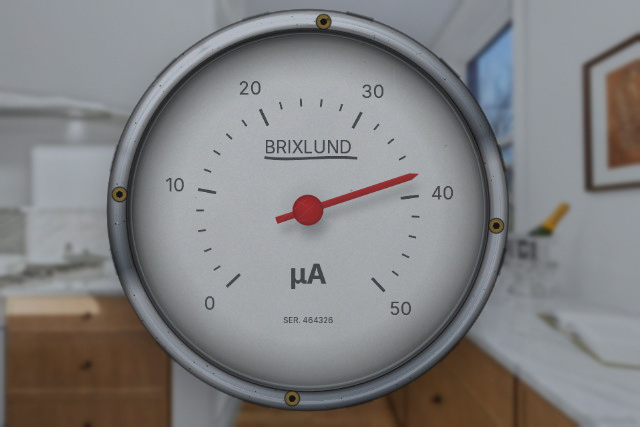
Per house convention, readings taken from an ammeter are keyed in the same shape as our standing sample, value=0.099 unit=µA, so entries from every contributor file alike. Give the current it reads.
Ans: value=38 unit=µA
